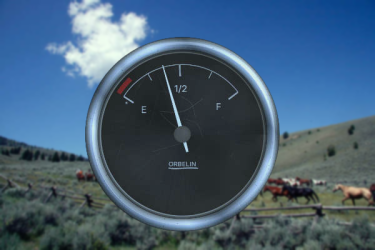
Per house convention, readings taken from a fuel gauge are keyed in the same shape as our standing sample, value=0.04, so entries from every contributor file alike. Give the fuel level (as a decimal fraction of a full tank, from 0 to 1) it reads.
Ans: value=0.375
